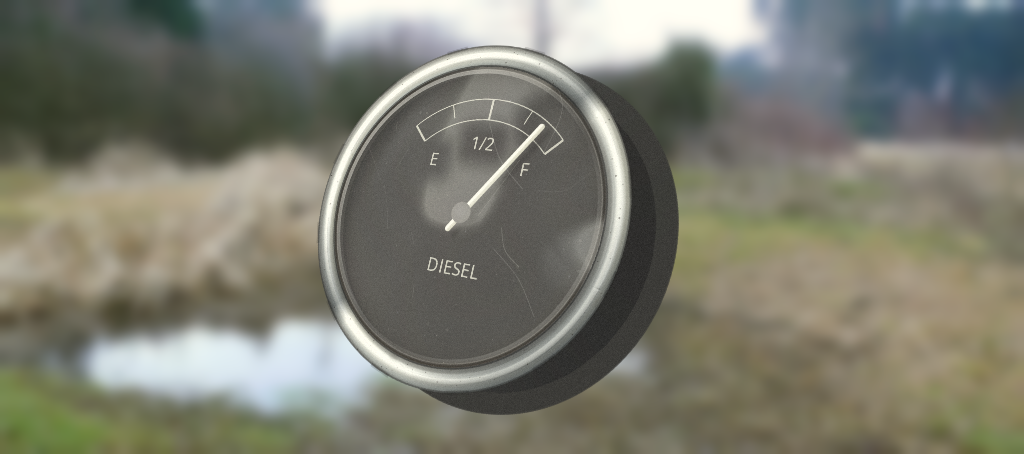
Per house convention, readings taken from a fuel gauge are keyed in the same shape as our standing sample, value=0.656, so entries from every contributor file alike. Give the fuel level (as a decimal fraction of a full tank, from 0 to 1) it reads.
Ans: value=0.875
